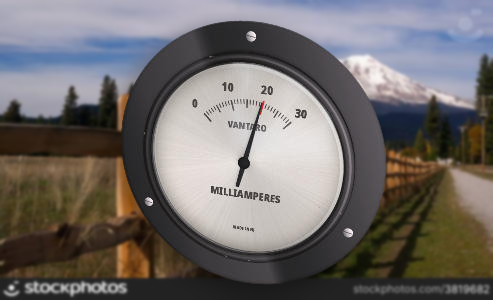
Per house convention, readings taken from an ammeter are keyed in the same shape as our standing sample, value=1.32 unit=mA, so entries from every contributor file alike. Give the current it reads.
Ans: value=20 unit=mA
